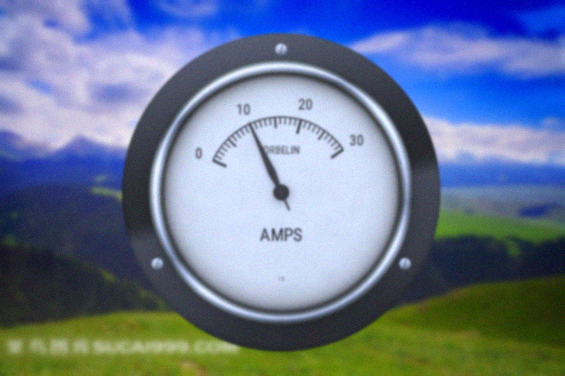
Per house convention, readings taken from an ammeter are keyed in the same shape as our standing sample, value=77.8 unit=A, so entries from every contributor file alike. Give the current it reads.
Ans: value=10 unit=A
